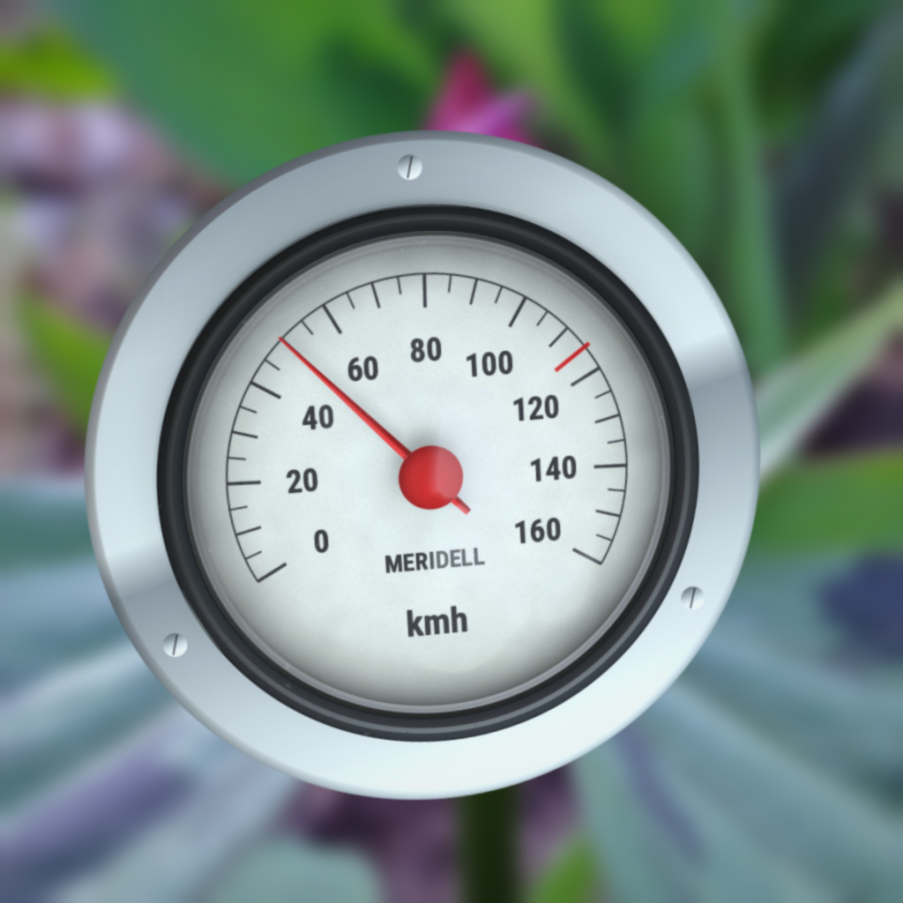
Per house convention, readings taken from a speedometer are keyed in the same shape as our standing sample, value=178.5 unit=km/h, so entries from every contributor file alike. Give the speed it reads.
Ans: value=50 unit=km/h
